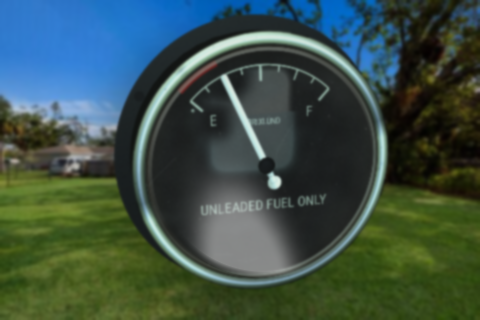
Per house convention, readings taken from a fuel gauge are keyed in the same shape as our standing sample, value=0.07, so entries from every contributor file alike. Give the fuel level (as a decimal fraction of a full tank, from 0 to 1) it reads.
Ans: value=0.25
